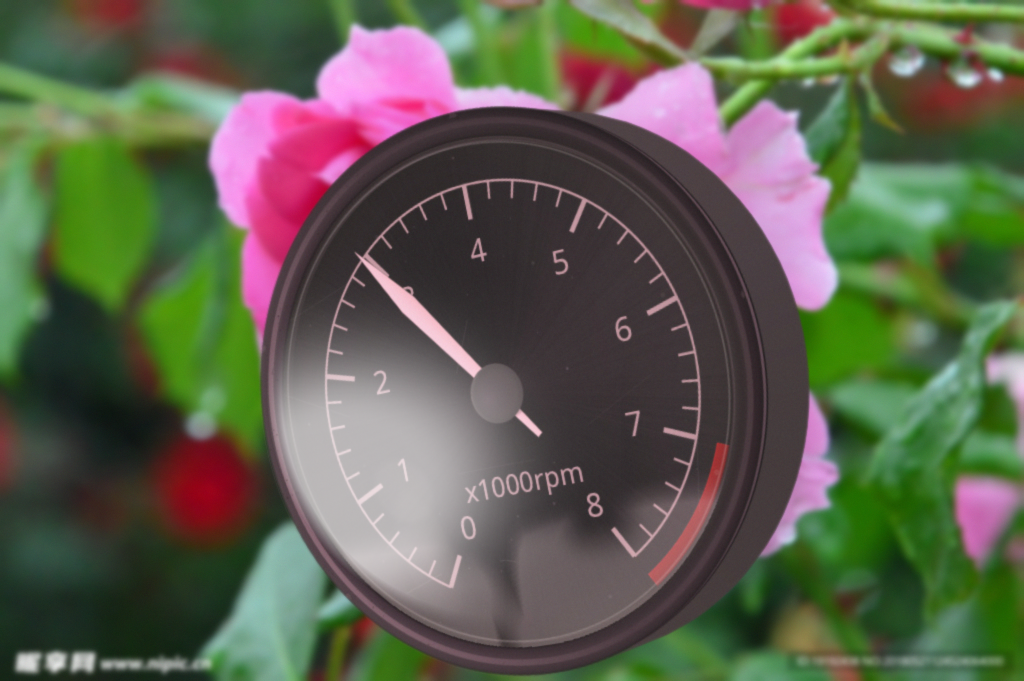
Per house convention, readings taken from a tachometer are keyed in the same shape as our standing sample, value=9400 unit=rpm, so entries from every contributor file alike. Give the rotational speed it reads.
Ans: value=3000 unit=rpm
